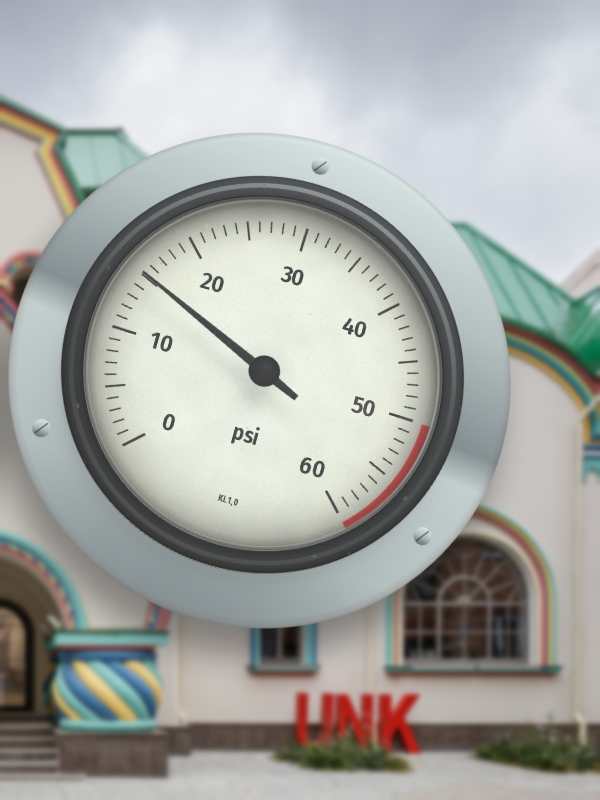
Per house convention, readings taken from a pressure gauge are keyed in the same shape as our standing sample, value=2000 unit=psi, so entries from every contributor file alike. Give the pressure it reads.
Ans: value=15 unit=psi
